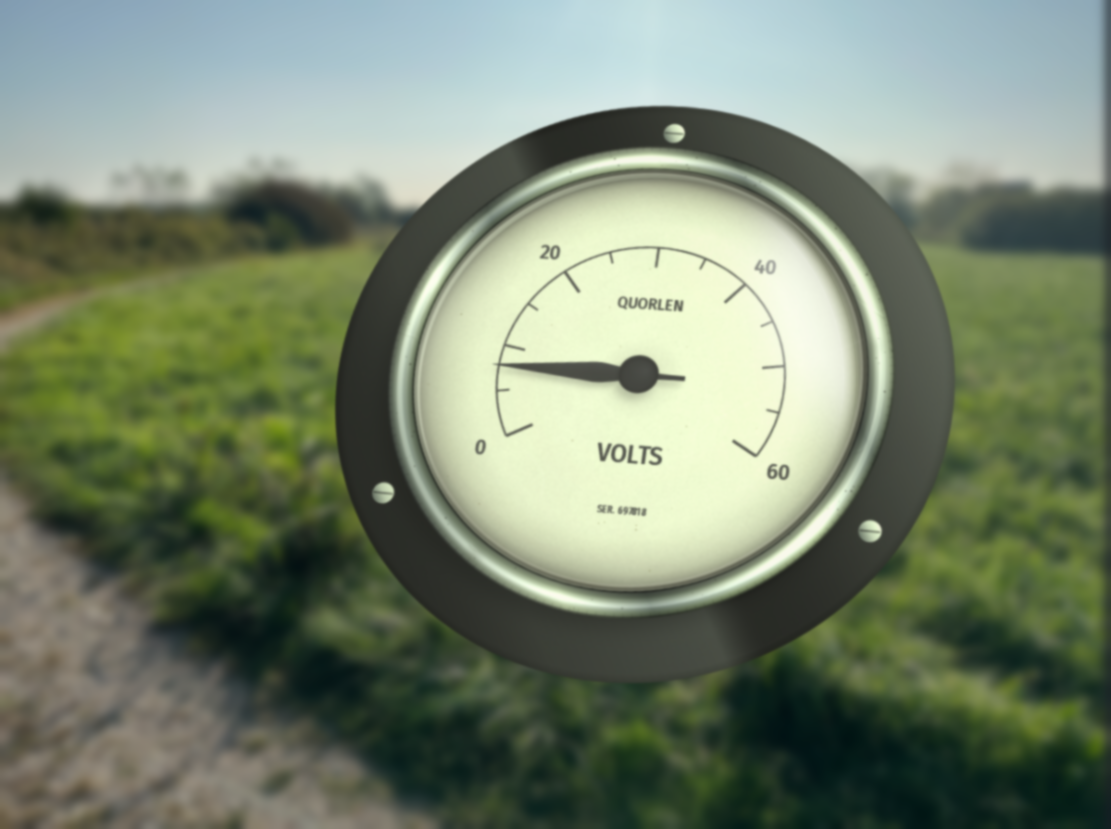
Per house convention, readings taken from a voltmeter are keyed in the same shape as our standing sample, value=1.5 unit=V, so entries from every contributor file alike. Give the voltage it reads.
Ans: value=7.5 unit=V
